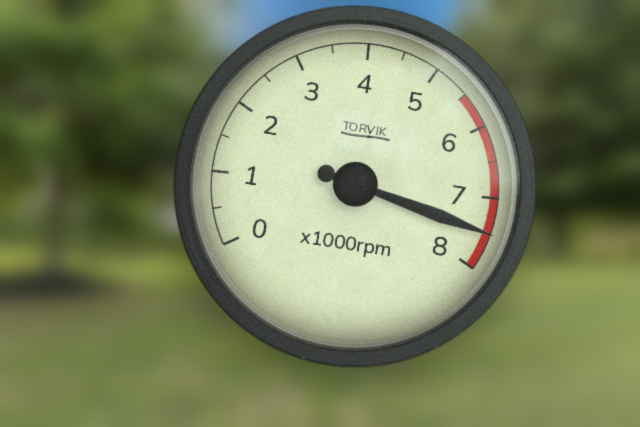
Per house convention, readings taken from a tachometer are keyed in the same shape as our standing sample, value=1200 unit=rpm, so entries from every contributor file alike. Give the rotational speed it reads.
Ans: value=7500 unit=rpm
